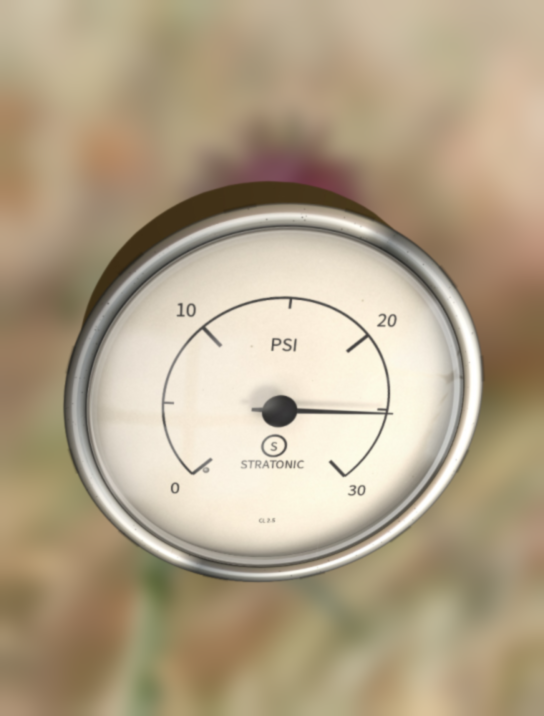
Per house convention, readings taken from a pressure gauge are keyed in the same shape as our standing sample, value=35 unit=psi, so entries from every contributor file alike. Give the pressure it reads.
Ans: value=25 unit=psi
